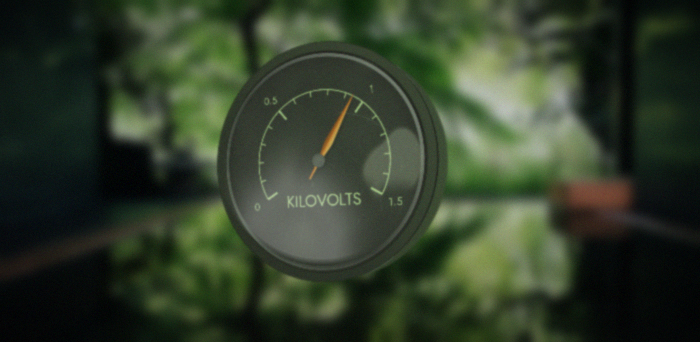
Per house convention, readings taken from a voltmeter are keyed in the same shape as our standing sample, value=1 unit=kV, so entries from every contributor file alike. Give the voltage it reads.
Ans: value=0.95 unit=kV
